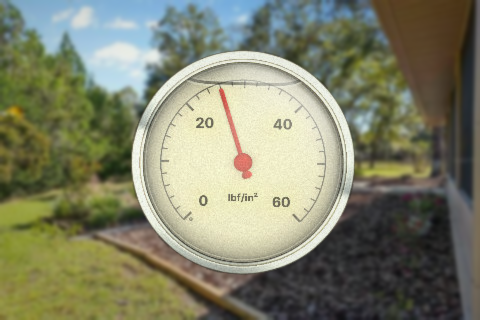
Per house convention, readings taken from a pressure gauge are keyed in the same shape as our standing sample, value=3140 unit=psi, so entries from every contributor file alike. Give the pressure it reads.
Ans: value=26 unit=psi
